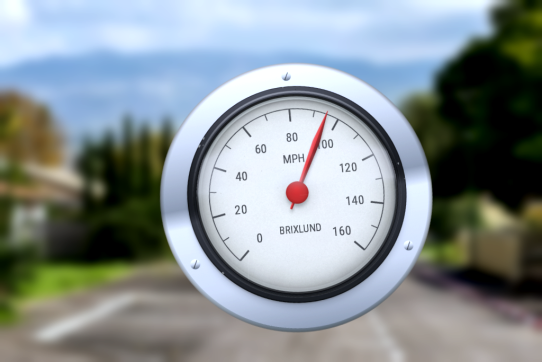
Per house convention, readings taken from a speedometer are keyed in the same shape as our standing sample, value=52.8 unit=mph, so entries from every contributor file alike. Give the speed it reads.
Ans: value=95 unit=mph
